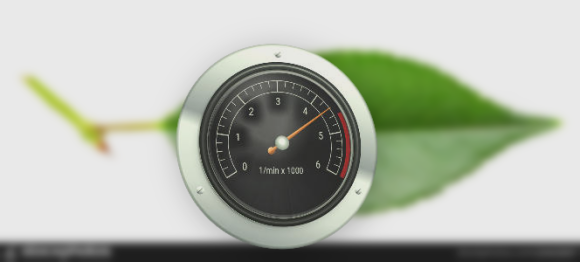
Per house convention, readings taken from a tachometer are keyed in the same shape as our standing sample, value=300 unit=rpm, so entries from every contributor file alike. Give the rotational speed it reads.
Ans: value=4400 unit=rpm
